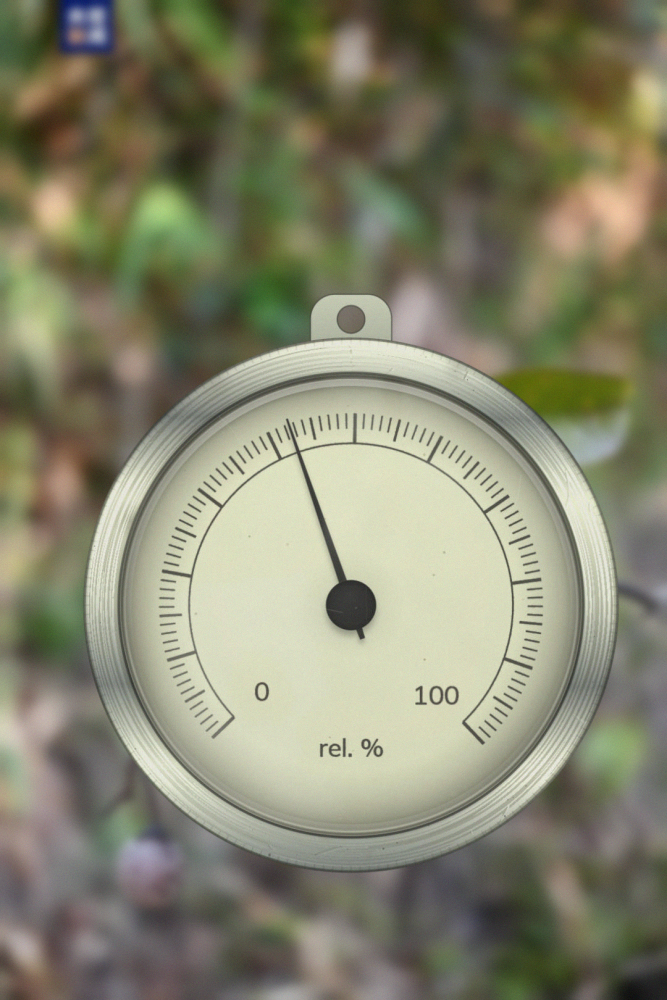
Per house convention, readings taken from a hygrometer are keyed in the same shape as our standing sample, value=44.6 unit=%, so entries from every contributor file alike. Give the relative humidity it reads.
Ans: value=42.5 unit=%
